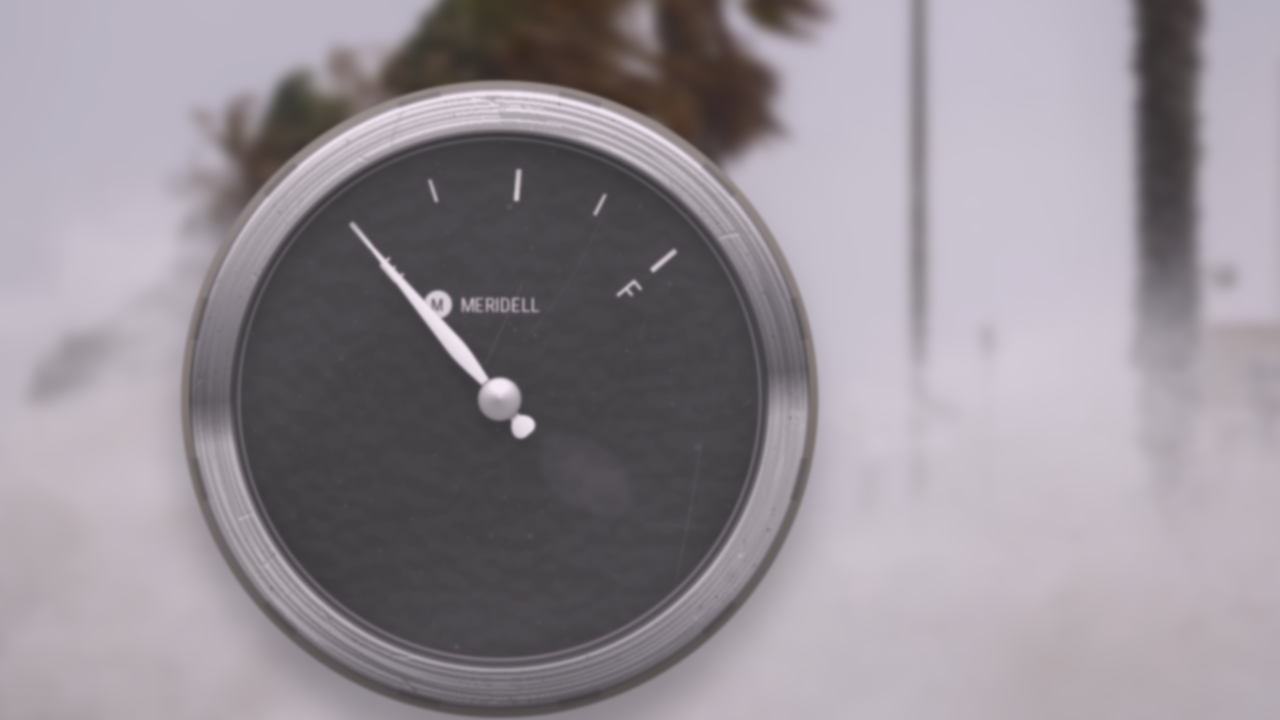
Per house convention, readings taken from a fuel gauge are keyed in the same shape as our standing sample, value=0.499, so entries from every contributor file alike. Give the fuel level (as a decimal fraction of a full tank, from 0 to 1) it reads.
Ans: value=0
